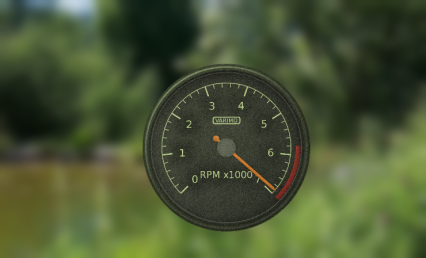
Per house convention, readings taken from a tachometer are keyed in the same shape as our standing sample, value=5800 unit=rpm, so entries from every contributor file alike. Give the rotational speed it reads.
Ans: value=6900 unit=rpm
